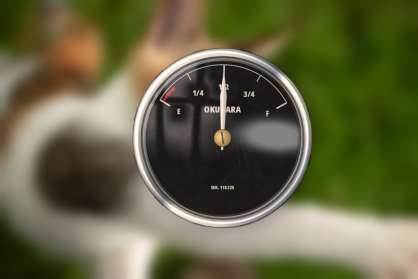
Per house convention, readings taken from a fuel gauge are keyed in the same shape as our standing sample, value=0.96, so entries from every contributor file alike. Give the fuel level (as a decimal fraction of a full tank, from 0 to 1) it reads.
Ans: value=0.5
